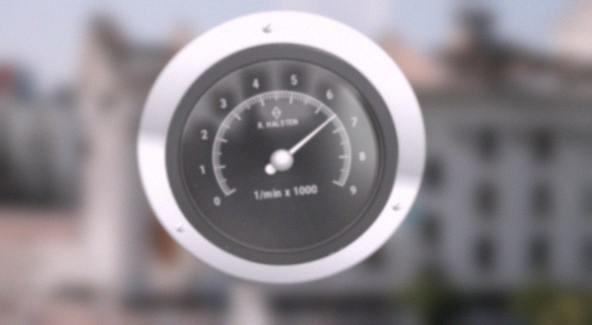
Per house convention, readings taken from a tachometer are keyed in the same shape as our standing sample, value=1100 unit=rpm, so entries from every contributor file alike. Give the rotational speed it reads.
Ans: value=6500 unit=rpm
